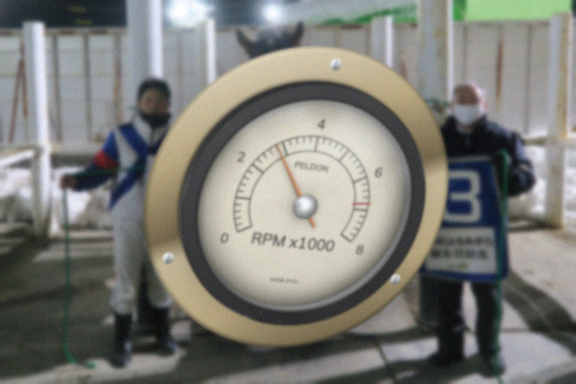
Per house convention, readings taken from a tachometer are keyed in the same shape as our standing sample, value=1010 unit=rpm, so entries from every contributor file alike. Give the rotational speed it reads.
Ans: value=2800 unit=rpm
